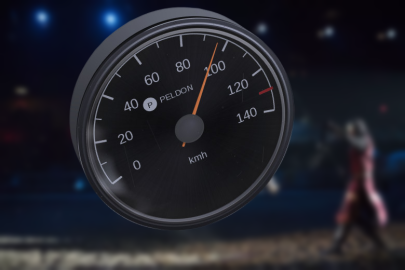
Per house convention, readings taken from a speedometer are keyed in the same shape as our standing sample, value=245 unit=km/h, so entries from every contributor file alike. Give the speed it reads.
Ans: value=95 unit=km/h
